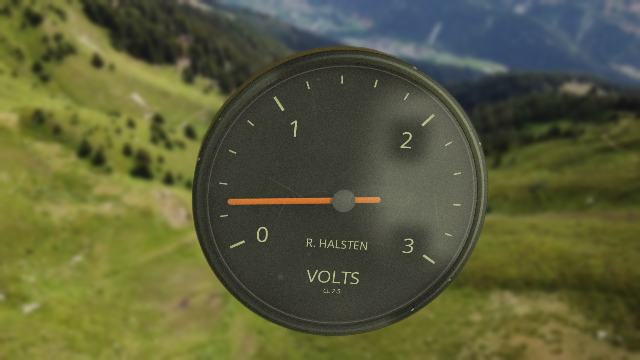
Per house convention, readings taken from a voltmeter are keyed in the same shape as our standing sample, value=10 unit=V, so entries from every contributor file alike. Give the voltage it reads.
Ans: value=0.3 unit=V
